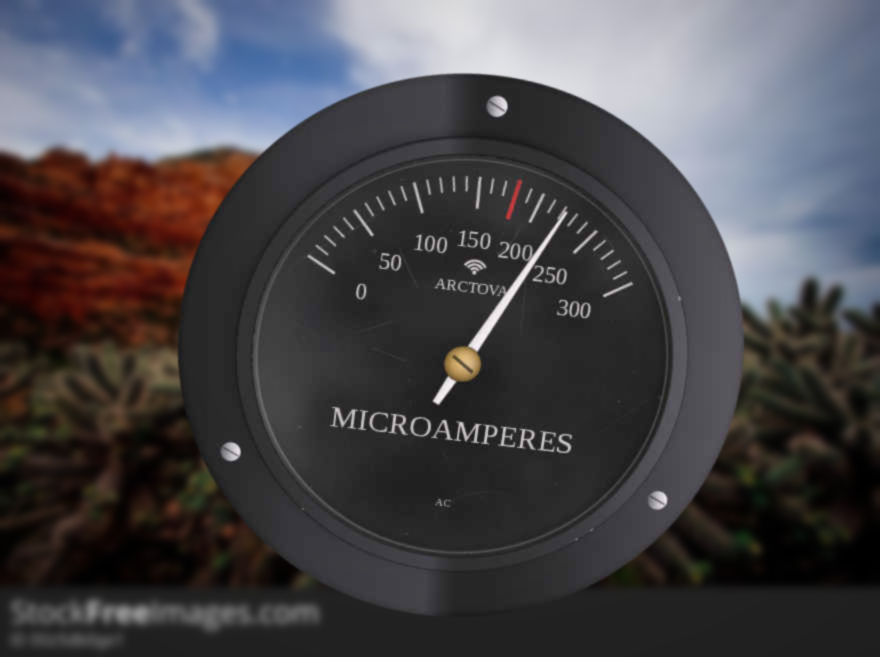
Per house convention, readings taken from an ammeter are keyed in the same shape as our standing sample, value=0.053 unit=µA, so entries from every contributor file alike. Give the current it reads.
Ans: value=220 unit=µA
